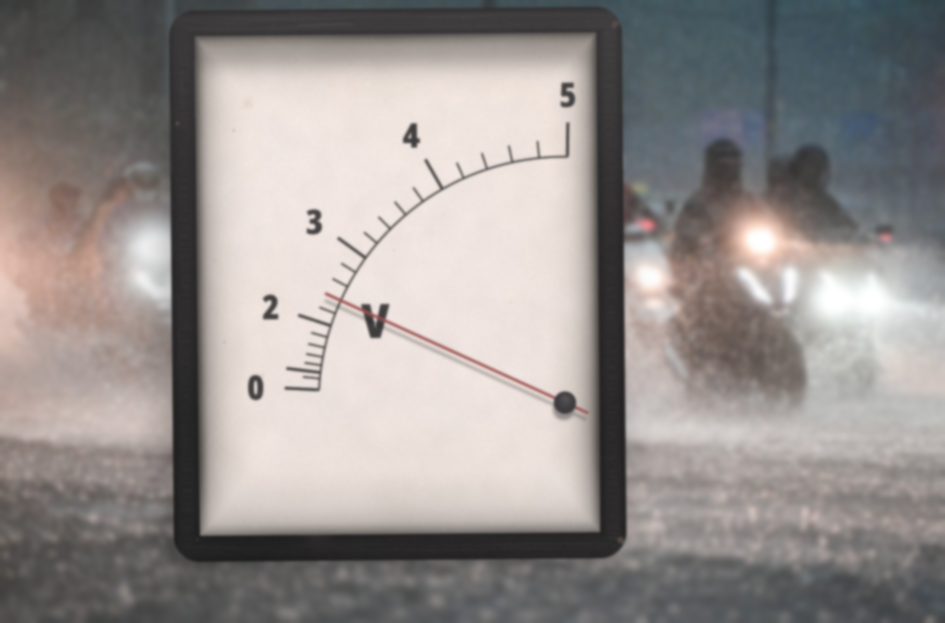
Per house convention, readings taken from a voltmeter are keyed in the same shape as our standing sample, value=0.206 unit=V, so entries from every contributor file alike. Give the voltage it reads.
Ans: value=2.4 unit=V
